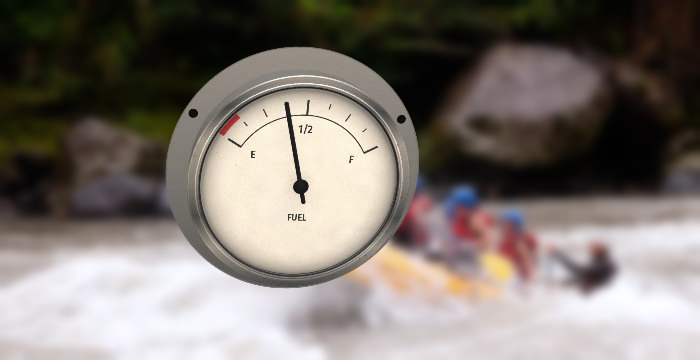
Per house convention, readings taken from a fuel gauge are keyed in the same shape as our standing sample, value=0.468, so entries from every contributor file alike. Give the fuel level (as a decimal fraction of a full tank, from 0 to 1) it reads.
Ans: value=0.375
